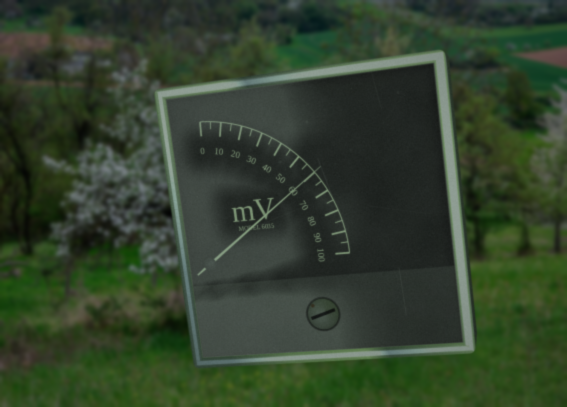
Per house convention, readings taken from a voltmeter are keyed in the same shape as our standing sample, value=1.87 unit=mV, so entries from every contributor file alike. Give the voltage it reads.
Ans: value=60 unit=mV
